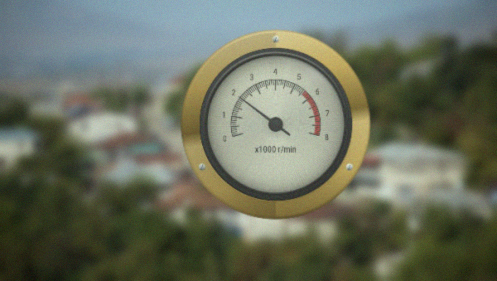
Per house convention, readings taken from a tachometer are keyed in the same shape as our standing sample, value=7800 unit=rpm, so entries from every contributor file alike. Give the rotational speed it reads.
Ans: value=2000 unit=rpm
